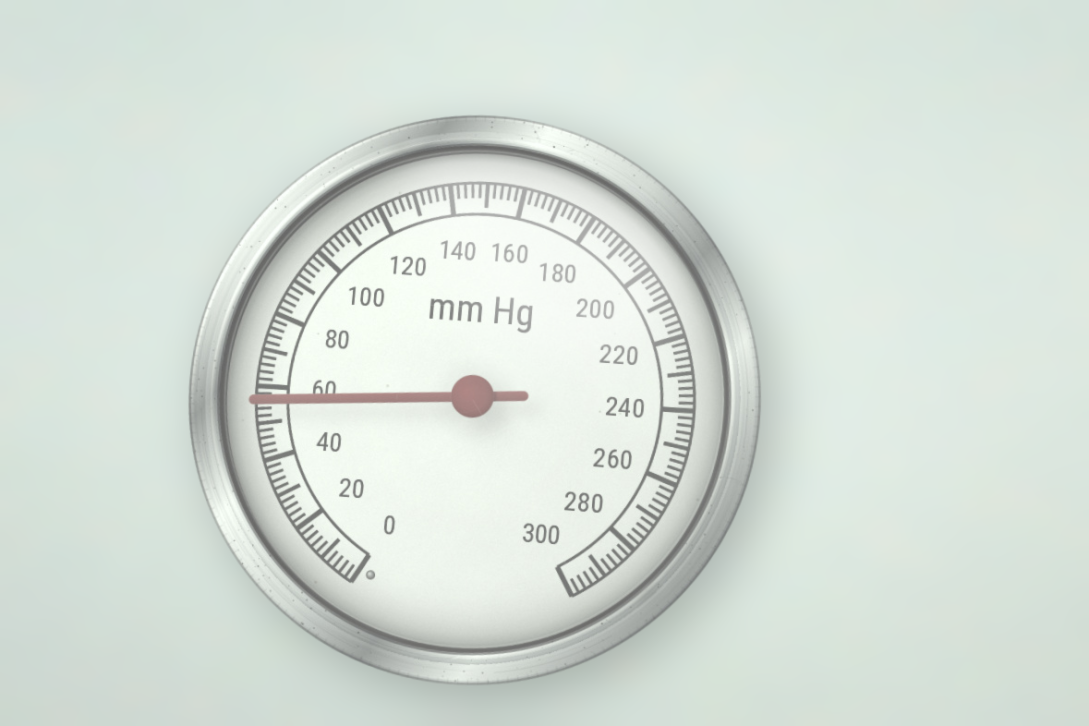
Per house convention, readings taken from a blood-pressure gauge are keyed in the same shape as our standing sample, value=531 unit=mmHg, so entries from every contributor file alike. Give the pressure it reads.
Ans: value=56 unit=mmHg
